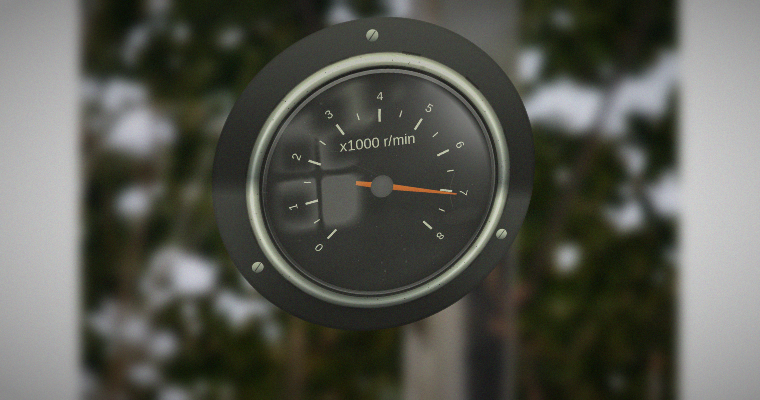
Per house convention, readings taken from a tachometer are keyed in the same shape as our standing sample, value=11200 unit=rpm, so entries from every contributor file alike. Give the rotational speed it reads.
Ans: value=7000 unit=rpm
